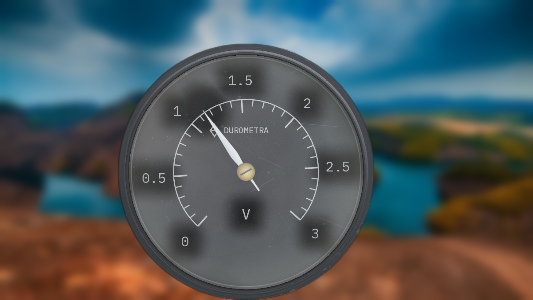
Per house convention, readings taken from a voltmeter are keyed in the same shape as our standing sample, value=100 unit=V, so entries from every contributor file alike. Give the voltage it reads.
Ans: value=1.15 unit=V
